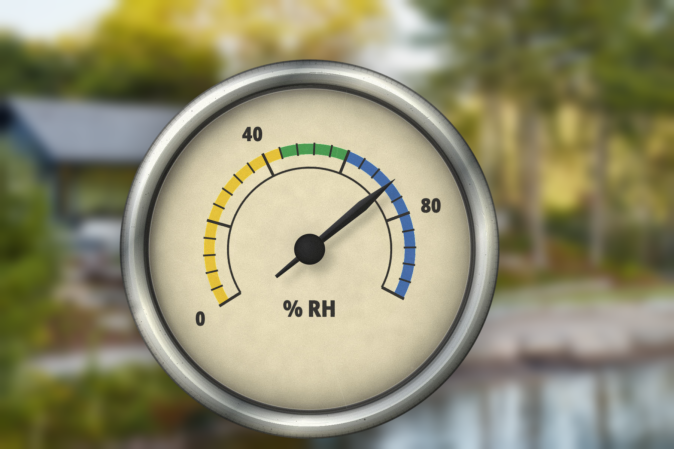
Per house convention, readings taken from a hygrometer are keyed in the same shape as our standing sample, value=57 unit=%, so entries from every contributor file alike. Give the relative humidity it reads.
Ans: value=72 unit=%
